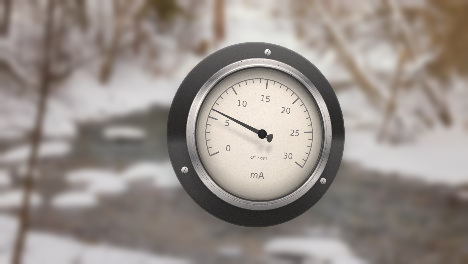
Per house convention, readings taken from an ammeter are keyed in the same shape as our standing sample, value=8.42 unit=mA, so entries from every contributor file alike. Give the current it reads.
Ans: value=6 unit=mA
